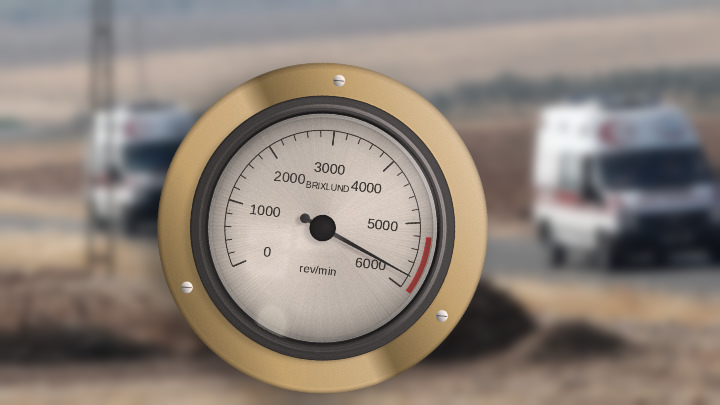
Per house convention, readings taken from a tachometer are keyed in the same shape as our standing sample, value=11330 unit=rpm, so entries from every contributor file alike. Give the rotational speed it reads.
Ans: value=5800 unit=rpm
